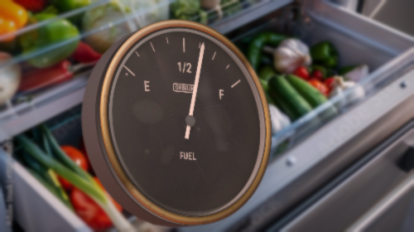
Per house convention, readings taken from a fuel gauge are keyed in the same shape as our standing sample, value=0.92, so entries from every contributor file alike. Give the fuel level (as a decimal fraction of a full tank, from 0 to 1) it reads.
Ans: value=0.625
